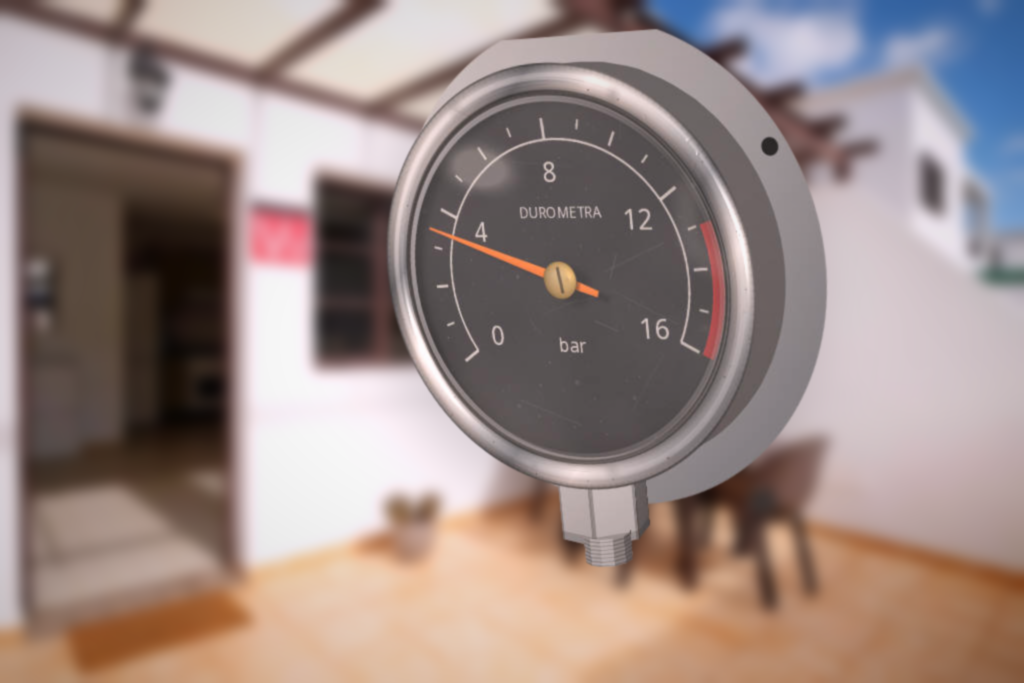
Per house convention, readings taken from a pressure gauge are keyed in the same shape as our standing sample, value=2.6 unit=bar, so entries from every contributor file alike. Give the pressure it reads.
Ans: value=3.5 unit=bar
